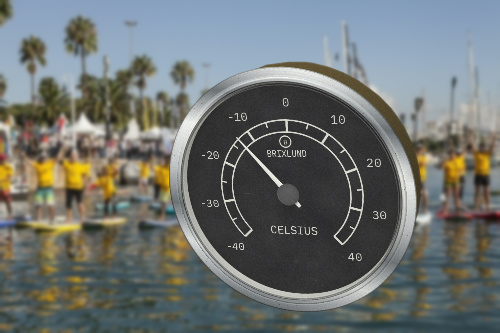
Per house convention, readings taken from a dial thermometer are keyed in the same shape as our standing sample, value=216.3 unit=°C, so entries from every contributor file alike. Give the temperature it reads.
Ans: value=-12.5 unit=°C
